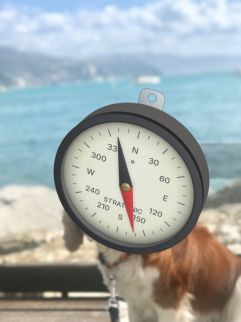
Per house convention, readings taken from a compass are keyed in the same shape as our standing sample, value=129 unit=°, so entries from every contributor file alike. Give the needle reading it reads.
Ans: value=160 unit=°
